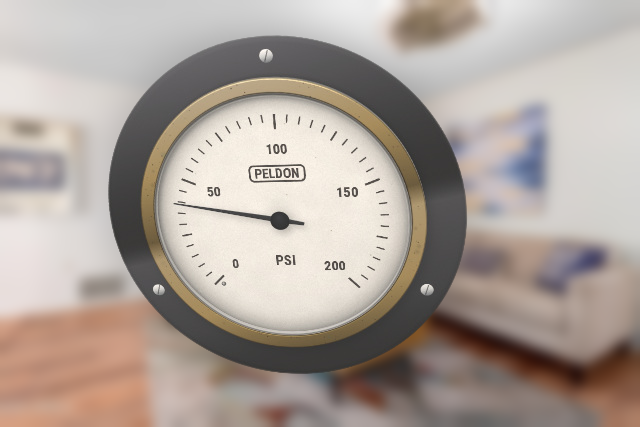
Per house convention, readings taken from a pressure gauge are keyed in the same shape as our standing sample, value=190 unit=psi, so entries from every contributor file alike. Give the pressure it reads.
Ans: value=40 unit=psi
